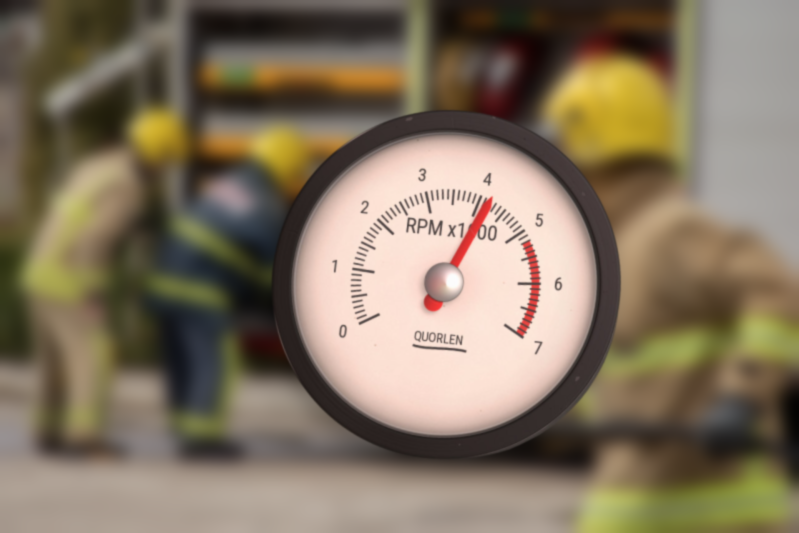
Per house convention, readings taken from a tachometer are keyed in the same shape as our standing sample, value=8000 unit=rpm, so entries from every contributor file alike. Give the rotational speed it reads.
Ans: value=4200 unit=rpm
